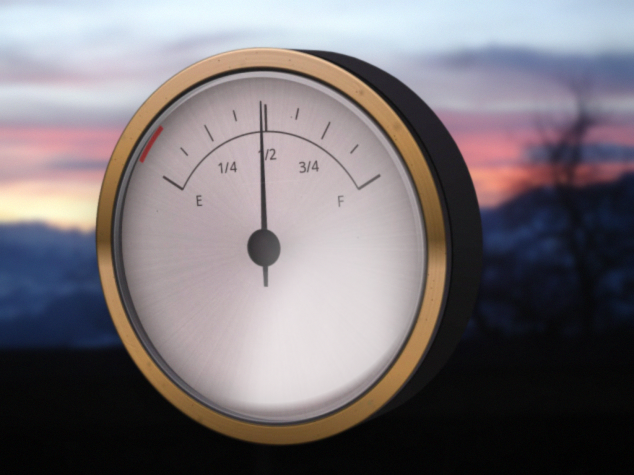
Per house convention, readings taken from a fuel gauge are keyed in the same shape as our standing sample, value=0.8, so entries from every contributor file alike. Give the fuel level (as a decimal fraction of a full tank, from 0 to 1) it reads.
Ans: value=0.5
